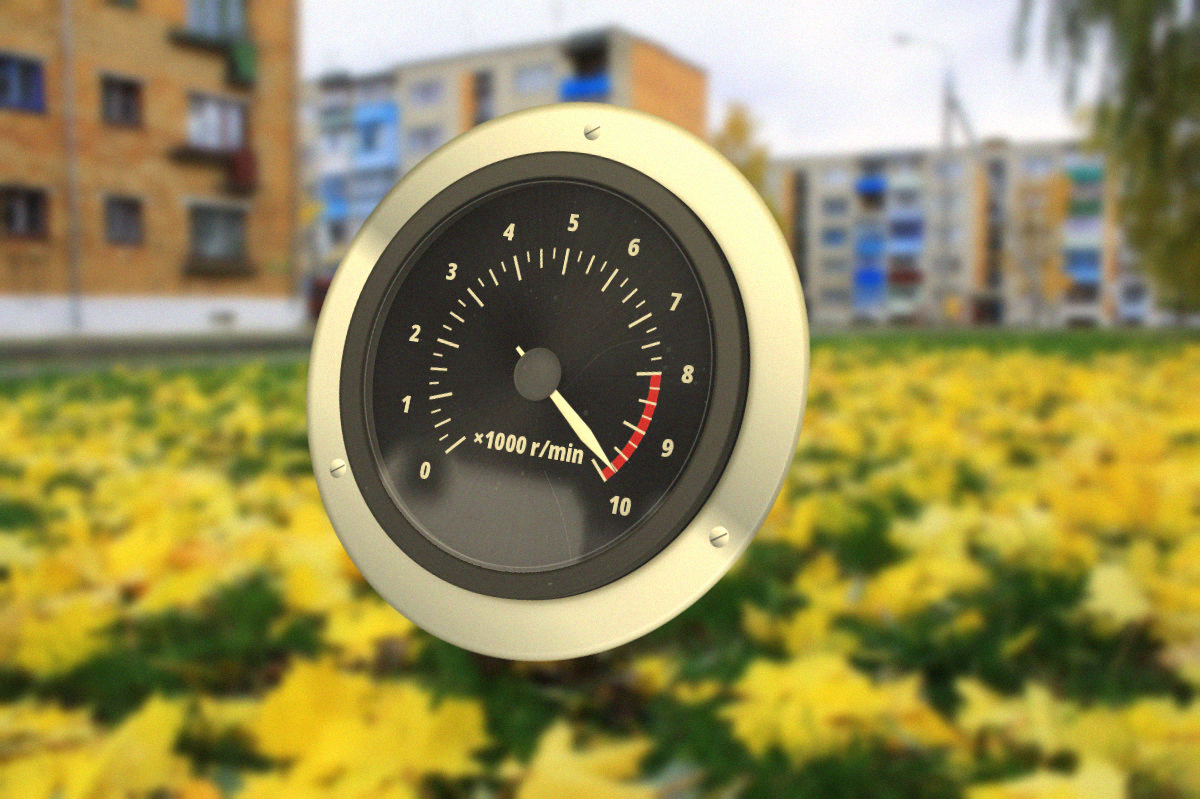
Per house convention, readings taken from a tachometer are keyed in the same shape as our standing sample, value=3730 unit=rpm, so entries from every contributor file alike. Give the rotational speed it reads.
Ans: value=9750 unit=rpm
